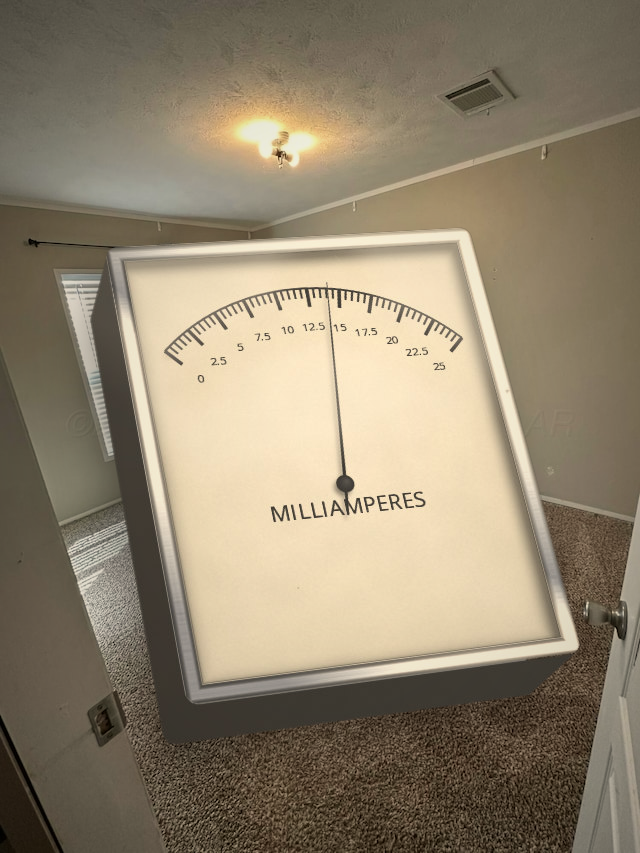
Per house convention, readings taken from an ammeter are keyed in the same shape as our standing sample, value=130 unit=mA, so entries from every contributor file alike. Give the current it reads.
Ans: value=14 unit=mA
